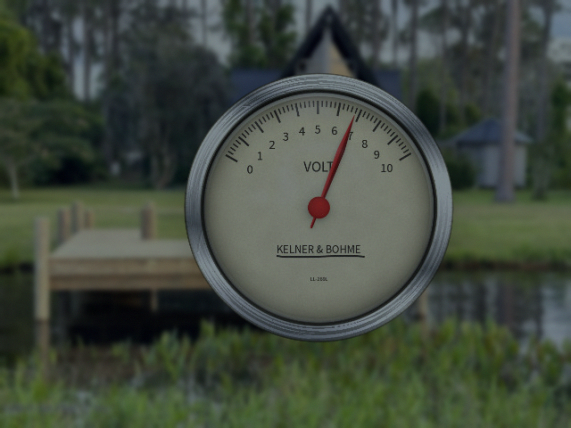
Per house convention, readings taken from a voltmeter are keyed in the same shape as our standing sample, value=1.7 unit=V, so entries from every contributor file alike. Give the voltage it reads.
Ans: value=6.8 unit=V
